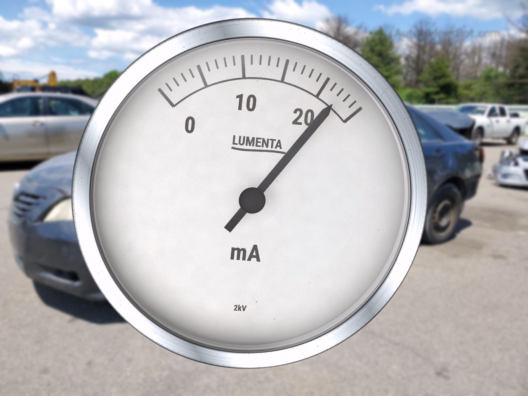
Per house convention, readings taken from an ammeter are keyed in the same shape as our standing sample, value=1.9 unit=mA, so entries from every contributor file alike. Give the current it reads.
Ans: value=22 unit=mA
